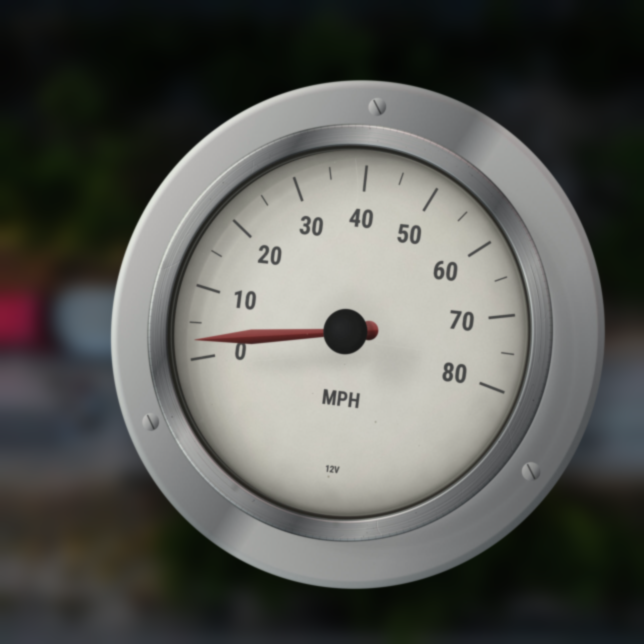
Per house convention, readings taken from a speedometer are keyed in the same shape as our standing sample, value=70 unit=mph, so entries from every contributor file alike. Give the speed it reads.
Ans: value=2.5 unit=mph
